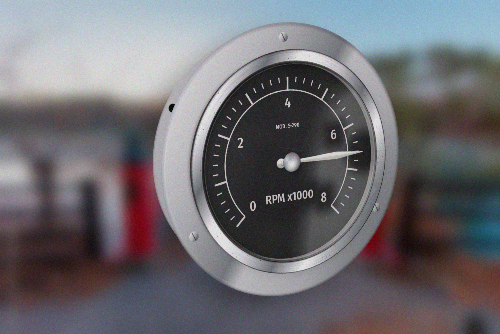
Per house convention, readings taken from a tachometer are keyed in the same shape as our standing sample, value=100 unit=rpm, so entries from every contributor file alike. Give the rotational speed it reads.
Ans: value=6600 unit=rpm
